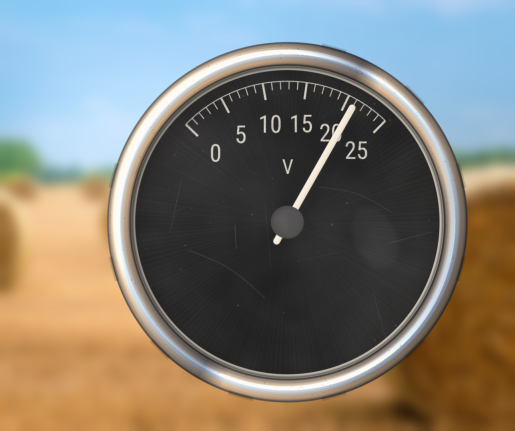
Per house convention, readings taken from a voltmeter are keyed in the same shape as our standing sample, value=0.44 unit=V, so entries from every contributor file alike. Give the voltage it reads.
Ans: value=21 unit=V
